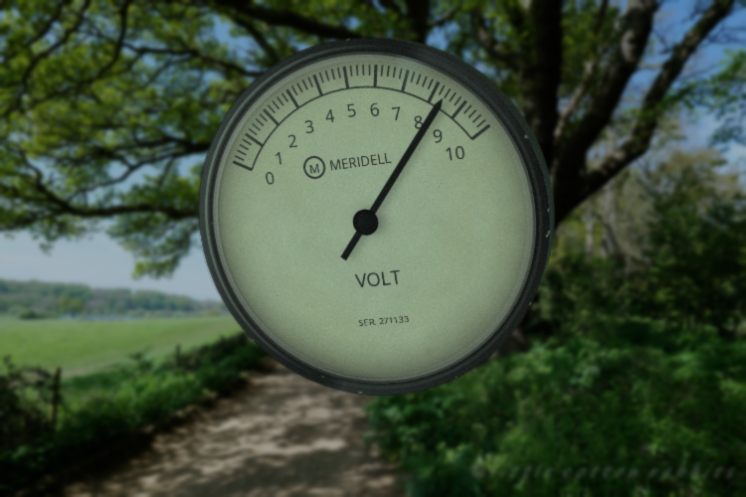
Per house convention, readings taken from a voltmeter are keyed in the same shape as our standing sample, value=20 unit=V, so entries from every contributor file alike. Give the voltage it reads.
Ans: value=8.4 unit=V
